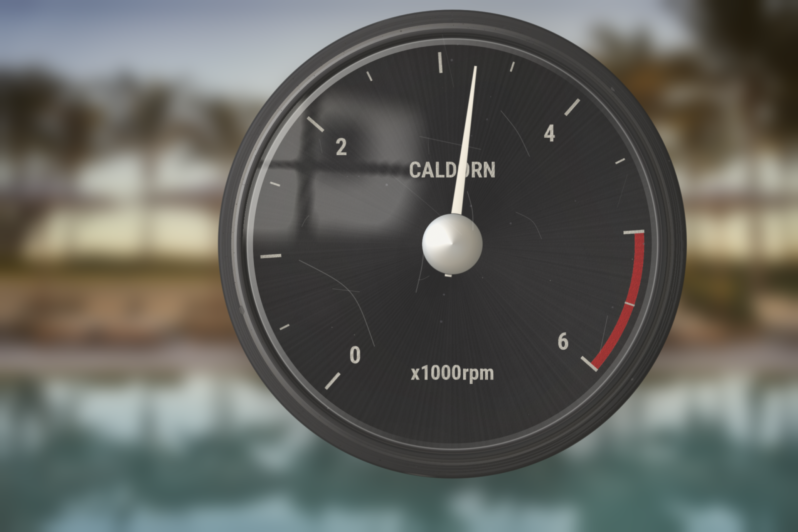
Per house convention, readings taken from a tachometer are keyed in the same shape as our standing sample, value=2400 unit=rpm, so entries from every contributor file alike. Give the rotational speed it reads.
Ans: value=3250 unit=rpm
